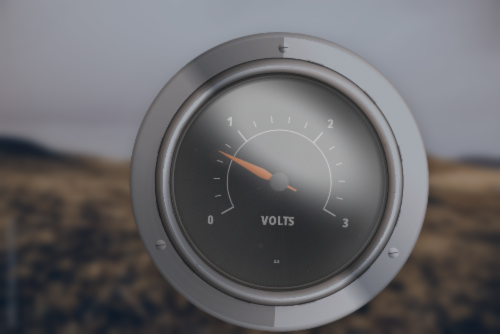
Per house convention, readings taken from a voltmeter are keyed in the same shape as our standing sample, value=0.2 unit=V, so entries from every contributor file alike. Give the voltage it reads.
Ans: value=0.7 unit=V
